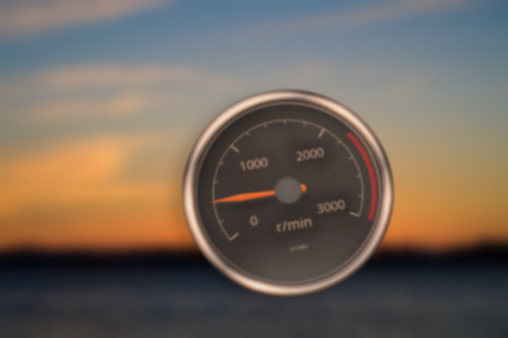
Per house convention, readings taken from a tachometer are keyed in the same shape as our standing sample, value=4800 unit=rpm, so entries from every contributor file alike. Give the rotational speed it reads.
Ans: value=400 unit=rpm
